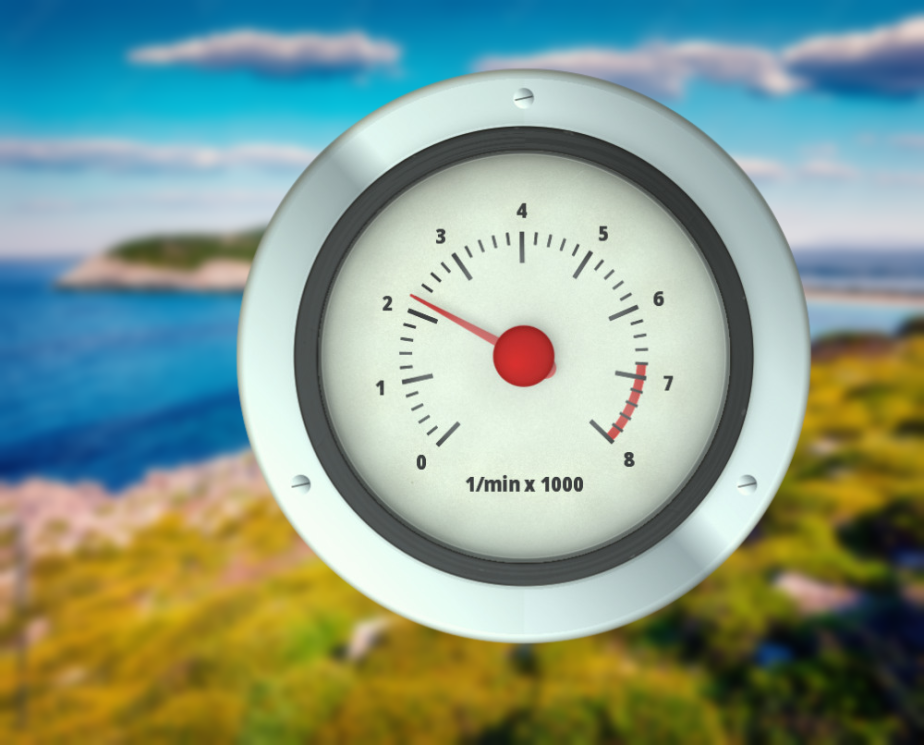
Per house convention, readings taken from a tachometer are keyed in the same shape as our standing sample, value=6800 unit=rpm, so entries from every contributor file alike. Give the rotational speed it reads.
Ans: value=2200 unit=rpm
